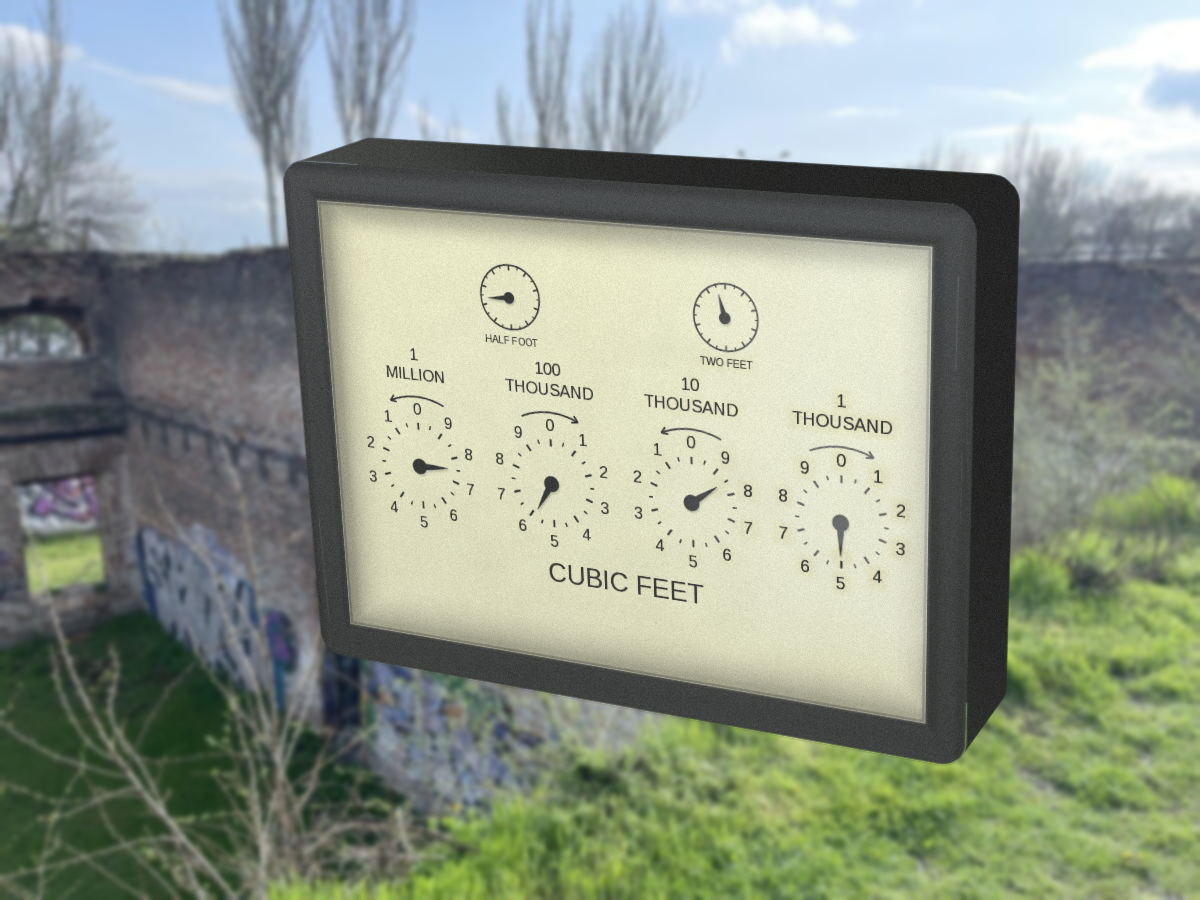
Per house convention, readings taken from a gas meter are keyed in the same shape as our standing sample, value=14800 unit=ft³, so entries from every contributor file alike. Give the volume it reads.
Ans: value=758500 unit=ft³
